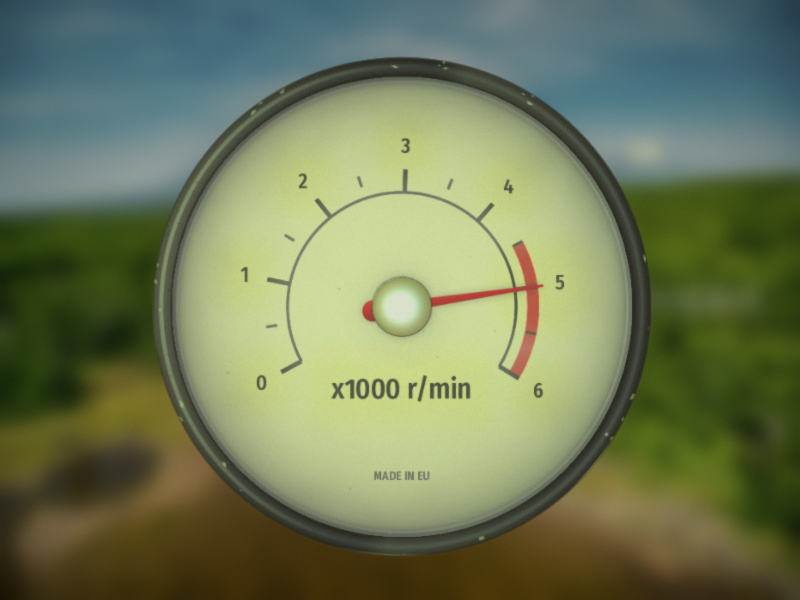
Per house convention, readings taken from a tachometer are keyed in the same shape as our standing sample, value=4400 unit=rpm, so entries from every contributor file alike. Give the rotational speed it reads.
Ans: value=5000 unit=rpm
